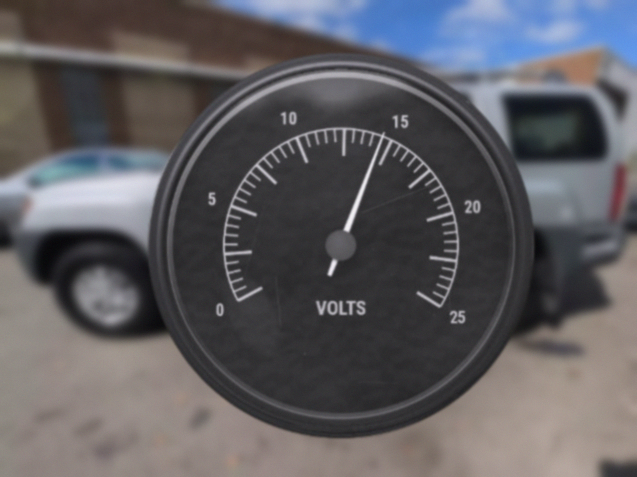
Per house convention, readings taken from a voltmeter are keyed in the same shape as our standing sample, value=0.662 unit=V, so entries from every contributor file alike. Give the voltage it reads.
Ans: value=14.5 unit=V
